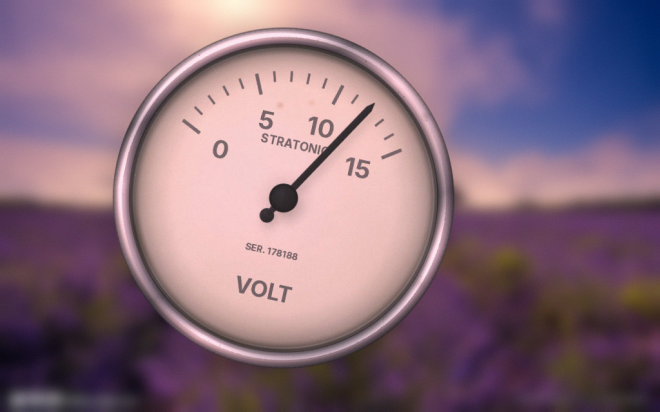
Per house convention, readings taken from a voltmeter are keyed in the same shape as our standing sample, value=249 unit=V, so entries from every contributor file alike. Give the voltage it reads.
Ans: value=12 unit=V
